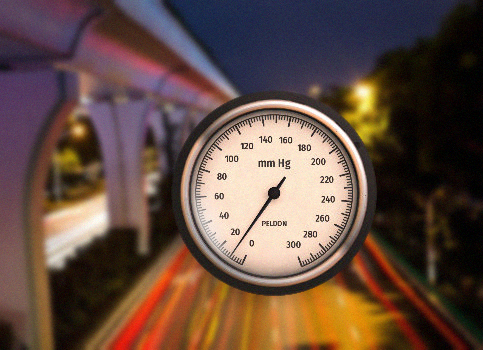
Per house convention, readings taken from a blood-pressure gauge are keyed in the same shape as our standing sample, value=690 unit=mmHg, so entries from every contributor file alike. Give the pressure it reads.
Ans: value=10 unit=mmHg
